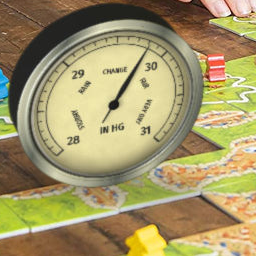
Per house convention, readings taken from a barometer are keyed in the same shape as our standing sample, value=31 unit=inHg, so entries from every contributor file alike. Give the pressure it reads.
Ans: value=29.8 unit=inHg
